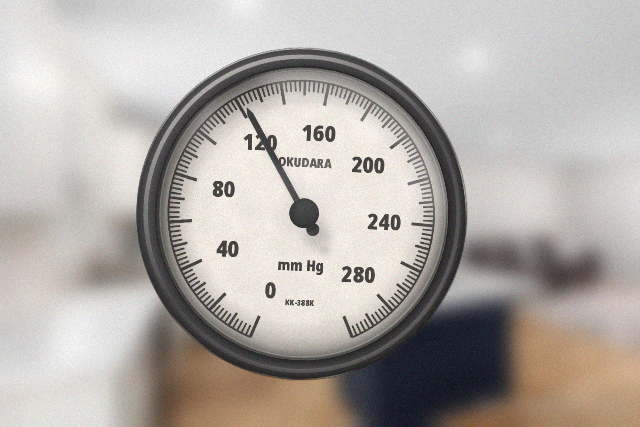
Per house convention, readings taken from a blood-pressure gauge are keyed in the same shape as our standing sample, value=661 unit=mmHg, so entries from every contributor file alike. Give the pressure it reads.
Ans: value=122 unit=mmHg
